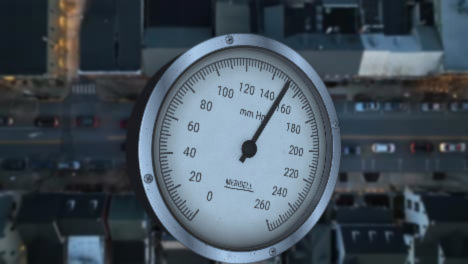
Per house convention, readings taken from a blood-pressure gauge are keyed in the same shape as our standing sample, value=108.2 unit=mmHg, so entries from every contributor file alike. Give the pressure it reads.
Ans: value=150 unit=mmHg
